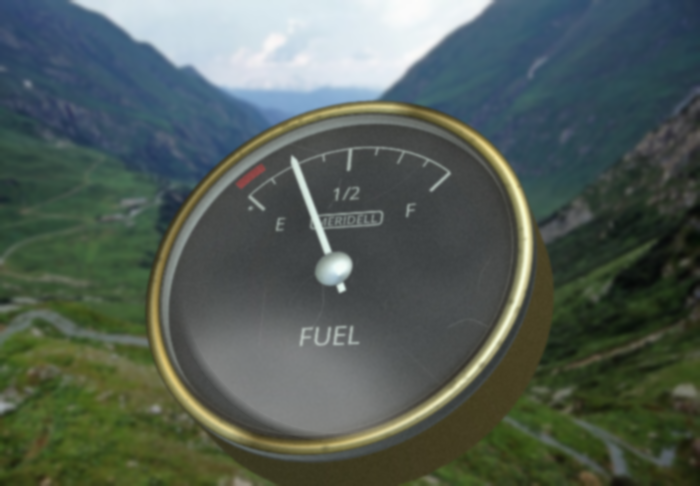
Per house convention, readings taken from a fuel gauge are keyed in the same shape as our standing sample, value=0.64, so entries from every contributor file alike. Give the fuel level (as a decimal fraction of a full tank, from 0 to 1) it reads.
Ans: value=0.25
